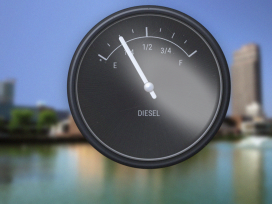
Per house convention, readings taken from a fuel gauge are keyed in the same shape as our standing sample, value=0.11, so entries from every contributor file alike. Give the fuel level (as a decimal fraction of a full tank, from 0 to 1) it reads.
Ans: value=0.25
